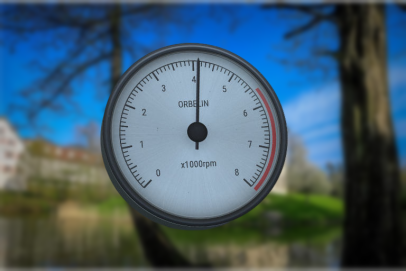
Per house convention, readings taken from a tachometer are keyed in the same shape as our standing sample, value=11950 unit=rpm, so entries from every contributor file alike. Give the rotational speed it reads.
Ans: value=4100 unit=rpm
